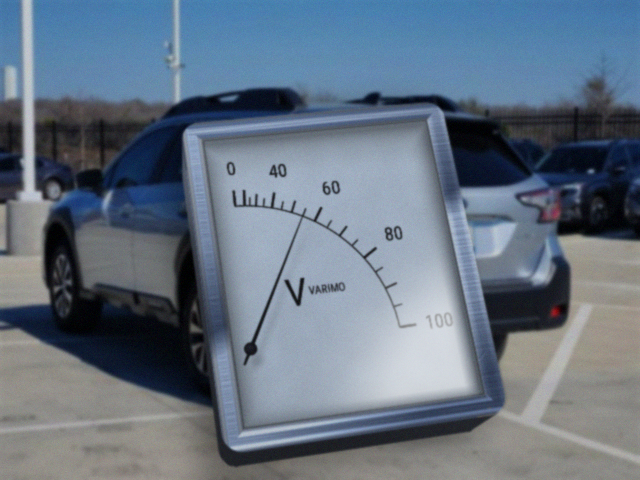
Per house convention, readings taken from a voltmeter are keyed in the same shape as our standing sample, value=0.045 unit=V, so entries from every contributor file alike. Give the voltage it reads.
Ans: value=55 unit=V
